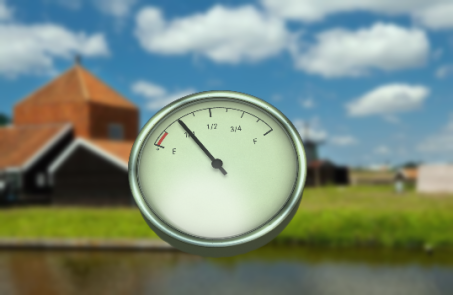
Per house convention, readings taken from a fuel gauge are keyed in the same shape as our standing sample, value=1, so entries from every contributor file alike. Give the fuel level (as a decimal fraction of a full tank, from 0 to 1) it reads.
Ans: value=0.25
